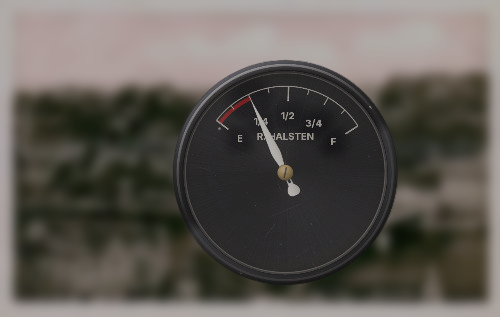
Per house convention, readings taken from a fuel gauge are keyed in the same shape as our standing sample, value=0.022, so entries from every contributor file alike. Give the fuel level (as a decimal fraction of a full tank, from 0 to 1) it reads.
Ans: value=0.25
